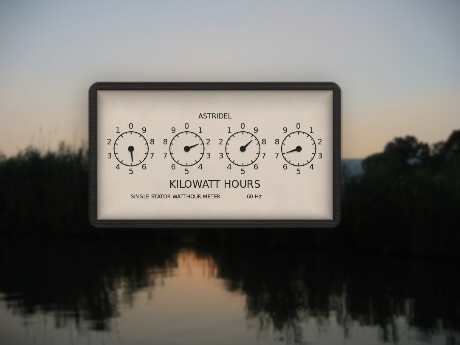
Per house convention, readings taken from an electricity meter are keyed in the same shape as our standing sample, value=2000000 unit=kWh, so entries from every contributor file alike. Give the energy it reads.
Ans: value=5187 unit=kWh
